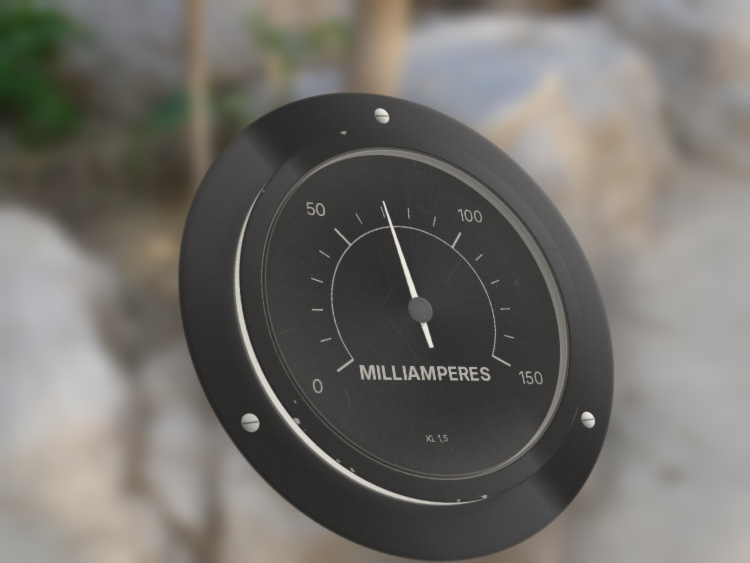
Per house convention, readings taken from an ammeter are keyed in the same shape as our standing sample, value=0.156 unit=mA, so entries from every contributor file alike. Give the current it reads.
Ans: value=70 unit=mA
